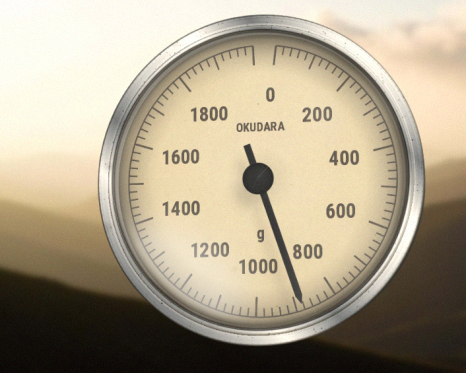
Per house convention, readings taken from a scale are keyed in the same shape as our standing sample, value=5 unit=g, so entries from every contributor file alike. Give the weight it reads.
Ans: value=880 unit=g
